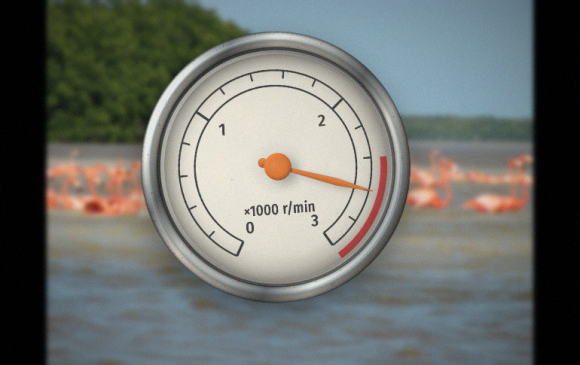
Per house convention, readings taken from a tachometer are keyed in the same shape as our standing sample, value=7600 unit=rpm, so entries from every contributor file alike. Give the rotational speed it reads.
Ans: value=2600 unit=rpm
